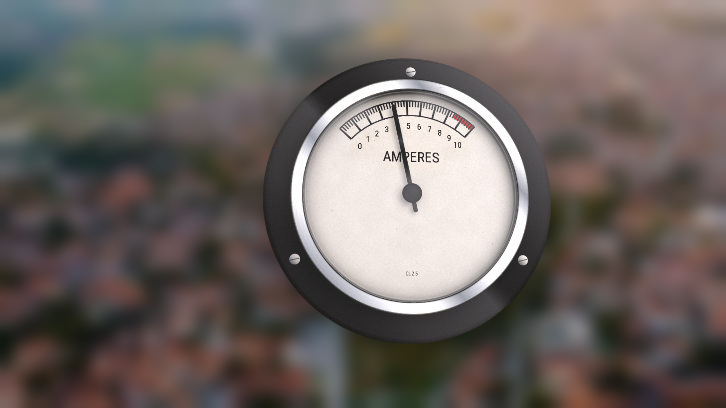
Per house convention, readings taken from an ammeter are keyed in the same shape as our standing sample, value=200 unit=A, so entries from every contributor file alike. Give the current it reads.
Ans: value=4 unit=A
